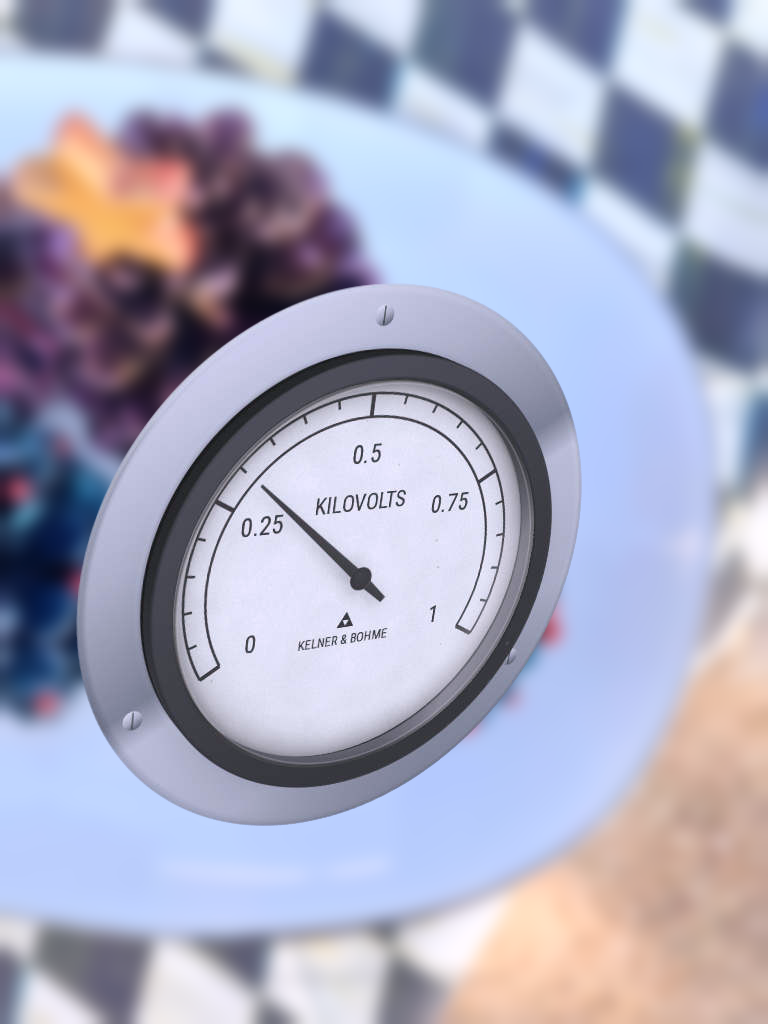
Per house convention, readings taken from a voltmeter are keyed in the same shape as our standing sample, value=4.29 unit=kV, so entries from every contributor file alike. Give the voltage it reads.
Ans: value=0.3 unit=kV
